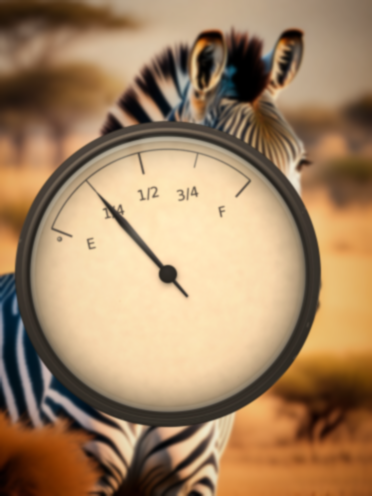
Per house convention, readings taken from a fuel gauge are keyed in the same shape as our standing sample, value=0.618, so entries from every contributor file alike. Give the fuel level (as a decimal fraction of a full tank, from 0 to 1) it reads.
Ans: value=0.25
